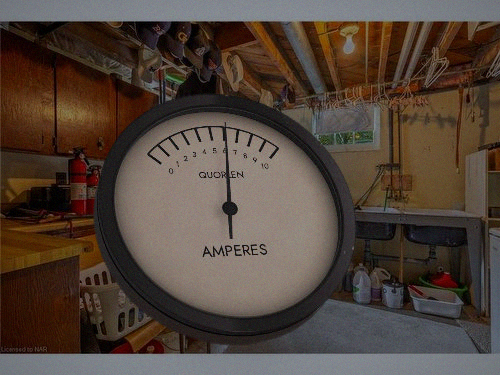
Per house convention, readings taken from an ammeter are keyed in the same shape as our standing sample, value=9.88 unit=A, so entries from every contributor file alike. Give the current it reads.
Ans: value=6 unit=A
